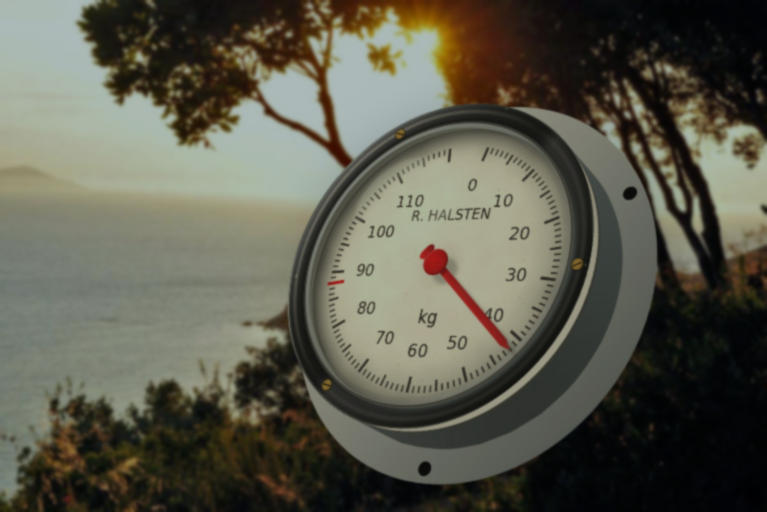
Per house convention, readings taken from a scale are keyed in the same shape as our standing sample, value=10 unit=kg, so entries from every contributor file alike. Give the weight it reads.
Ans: value=42 unit=kg
